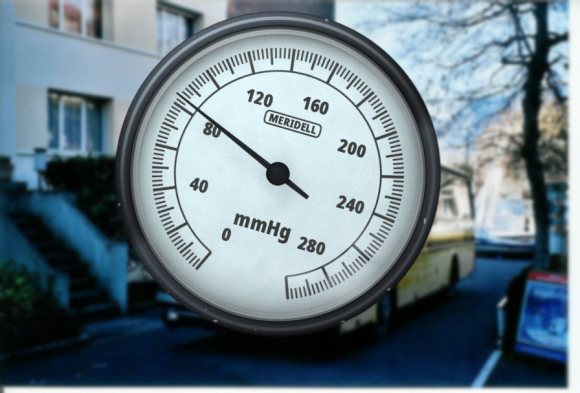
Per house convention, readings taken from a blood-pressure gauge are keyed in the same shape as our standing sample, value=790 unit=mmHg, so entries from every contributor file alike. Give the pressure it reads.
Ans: value=84 unit=mmHg
